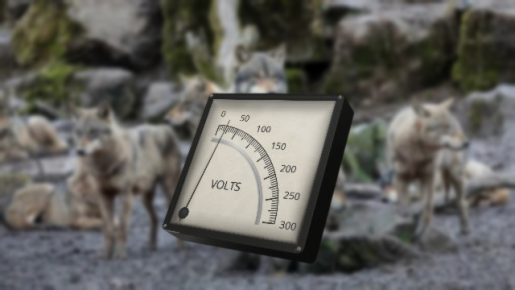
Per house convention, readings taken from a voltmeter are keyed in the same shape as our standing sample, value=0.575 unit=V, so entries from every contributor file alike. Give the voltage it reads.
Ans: value=25 unit=V
